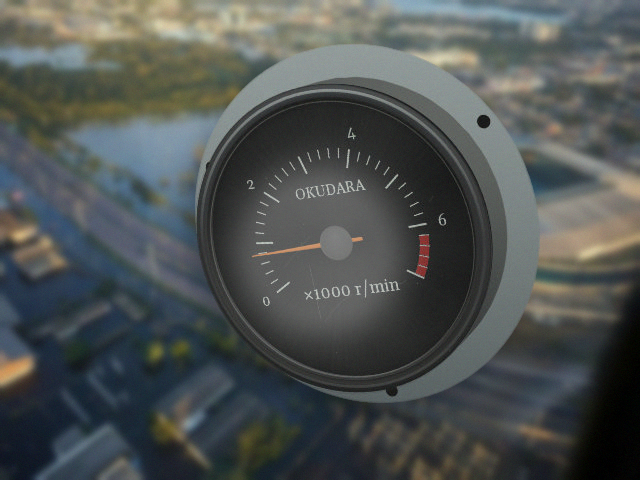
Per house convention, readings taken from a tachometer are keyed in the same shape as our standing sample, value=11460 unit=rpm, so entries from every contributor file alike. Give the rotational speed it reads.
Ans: value=800 unit=rpm
